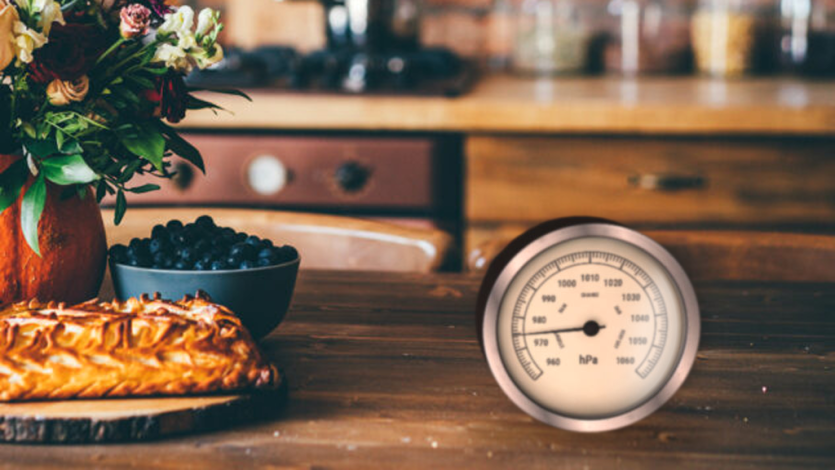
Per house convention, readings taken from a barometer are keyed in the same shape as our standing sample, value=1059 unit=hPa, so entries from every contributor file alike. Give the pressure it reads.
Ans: value=975 unit=hPa
